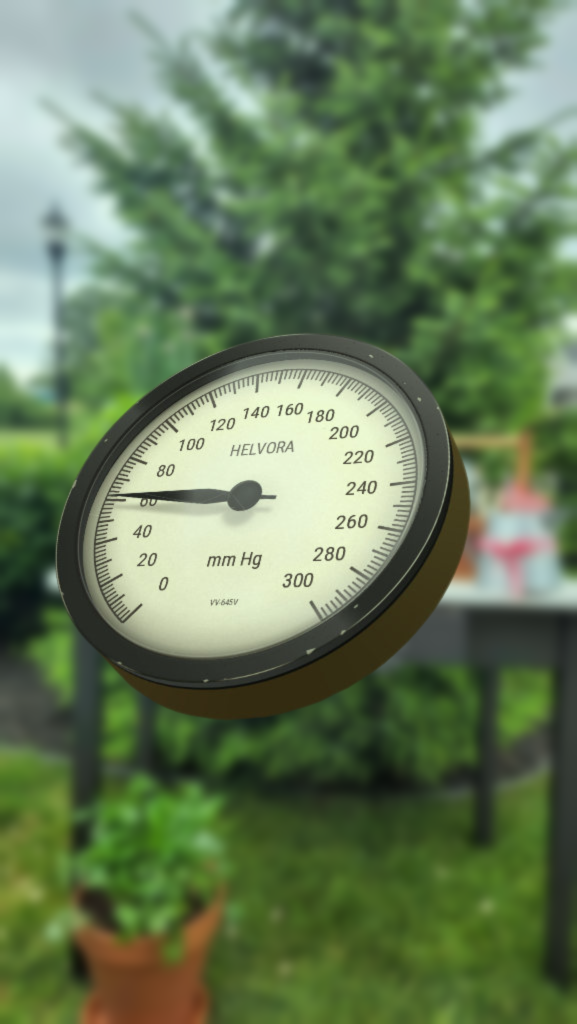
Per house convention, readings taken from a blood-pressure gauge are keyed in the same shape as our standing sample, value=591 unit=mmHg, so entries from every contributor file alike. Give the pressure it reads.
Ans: value=60 unit=mmHg
